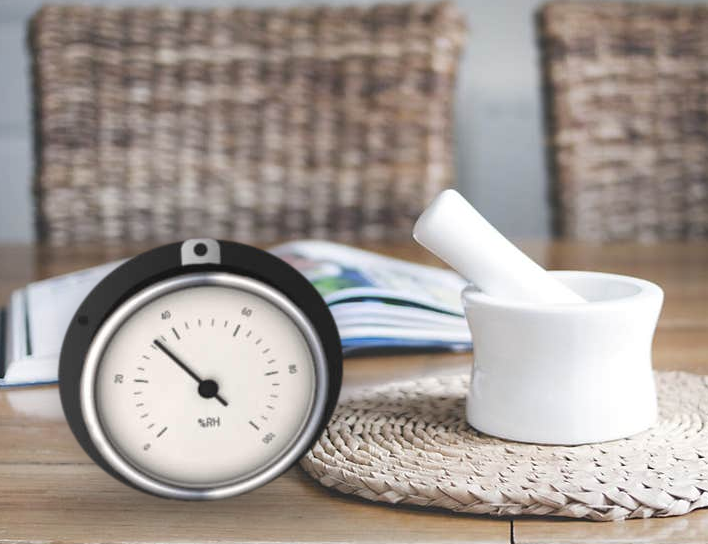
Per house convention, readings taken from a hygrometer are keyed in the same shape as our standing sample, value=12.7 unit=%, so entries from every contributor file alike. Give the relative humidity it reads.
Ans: value=34 unit=%
